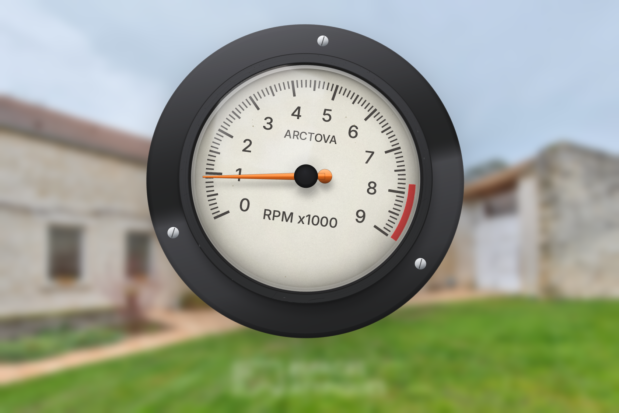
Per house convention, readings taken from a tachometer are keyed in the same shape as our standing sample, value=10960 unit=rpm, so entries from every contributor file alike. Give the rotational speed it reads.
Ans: value=900 unit=rpm
